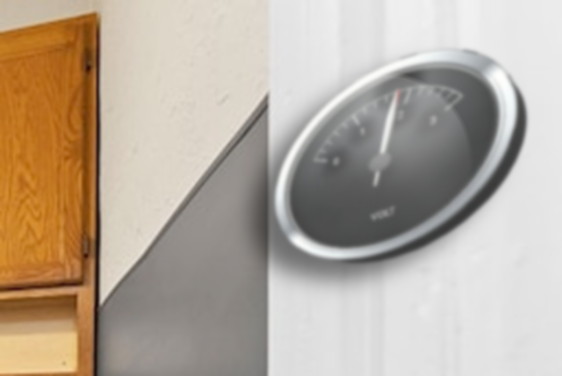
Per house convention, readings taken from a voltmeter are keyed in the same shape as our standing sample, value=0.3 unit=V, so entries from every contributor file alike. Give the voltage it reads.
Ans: value=1.8 unit=V
